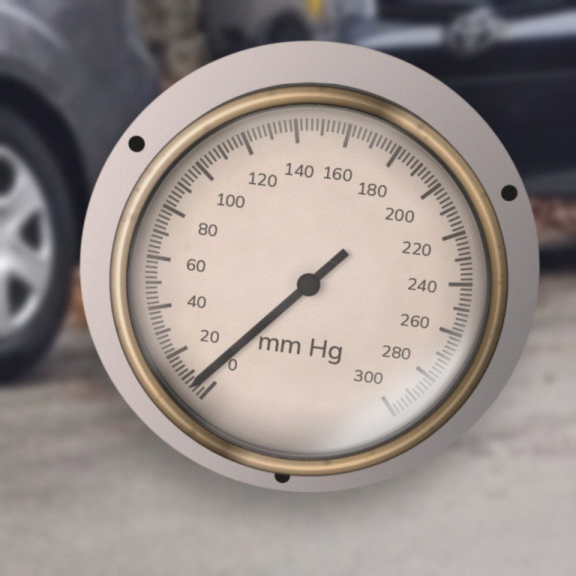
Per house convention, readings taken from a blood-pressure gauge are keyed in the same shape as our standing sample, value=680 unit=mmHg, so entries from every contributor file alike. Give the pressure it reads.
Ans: value=6 unit=mmHg
